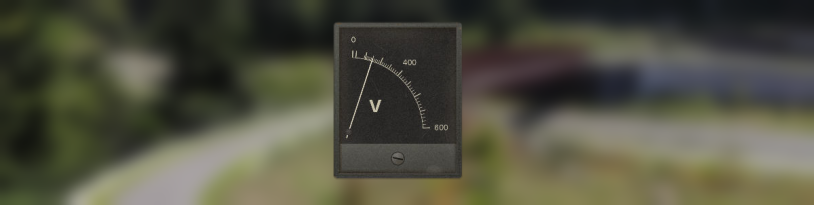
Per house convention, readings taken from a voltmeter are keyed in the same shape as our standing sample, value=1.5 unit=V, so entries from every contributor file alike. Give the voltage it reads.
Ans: value=250 unit=V
